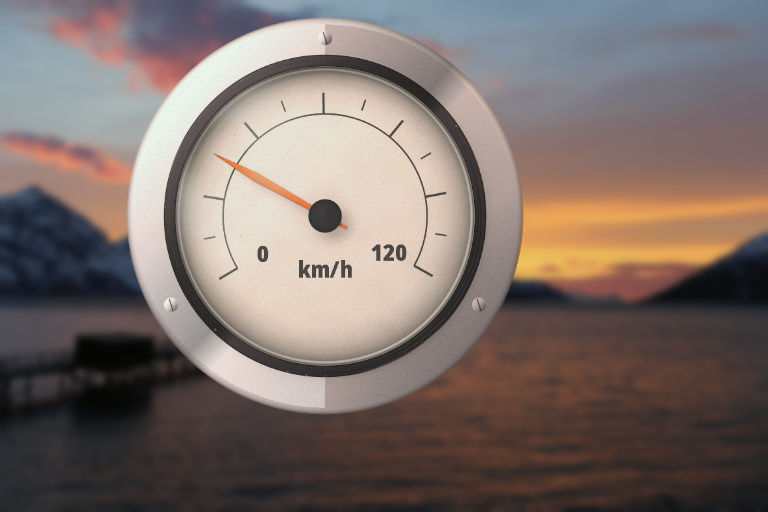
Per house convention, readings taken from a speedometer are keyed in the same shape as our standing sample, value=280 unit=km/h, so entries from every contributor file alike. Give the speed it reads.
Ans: value=30 unit=km/h
